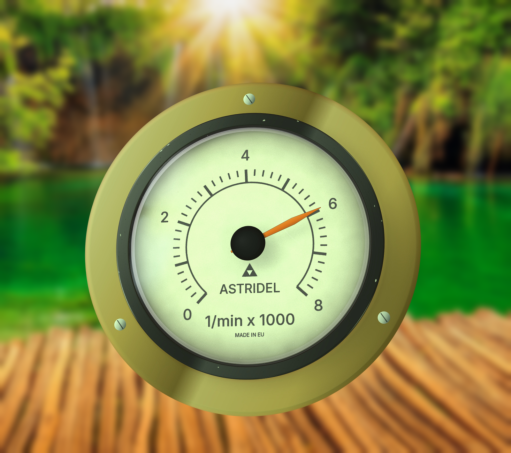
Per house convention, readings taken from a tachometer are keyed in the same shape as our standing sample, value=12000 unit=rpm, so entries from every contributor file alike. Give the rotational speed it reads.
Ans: value=6000 unit=rpm
